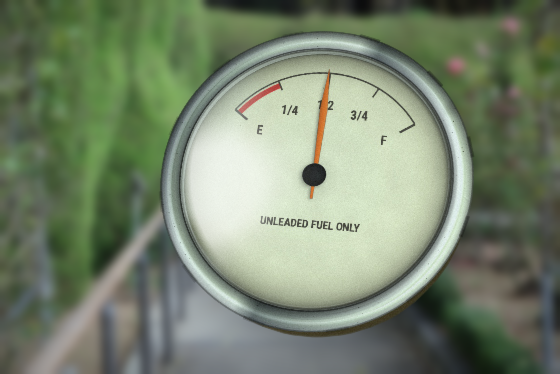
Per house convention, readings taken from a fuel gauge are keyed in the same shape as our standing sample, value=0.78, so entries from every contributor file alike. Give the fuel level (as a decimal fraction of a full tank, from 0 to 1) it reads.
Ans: value=0.5
